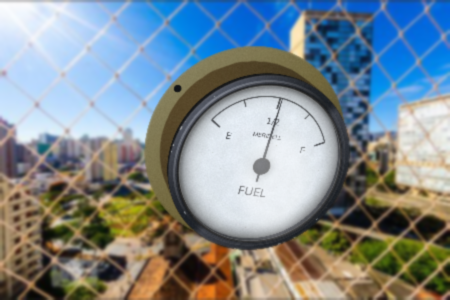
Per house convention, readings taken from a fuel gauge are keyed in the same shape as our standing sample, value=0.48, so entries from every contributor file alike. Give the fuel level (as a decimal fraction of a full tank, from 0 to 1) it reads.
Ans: value=0.5
